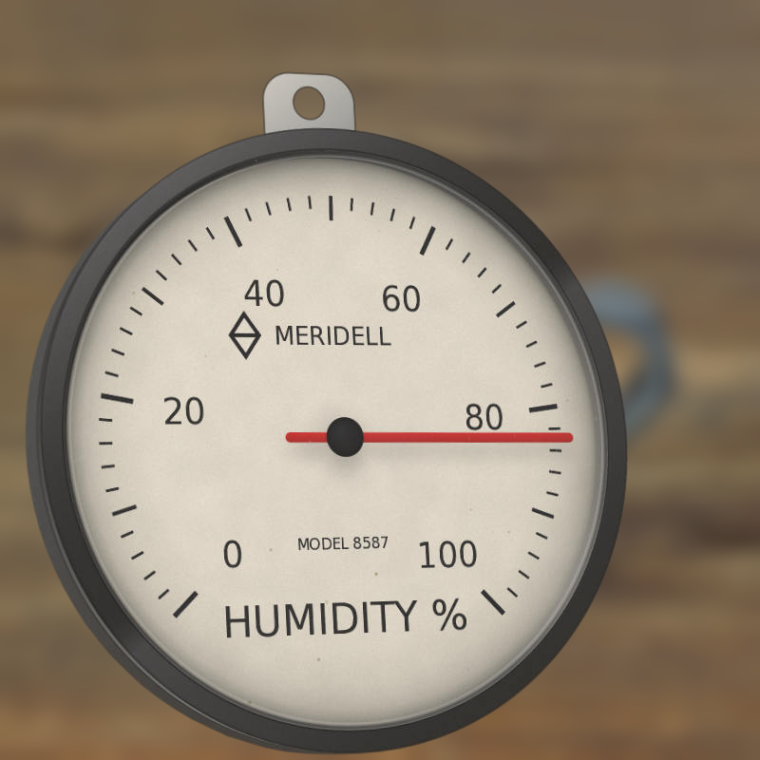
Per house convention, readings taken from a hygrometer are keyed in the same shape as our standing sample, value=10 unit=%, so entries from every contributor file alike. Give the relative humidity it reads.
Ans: value=83 unit=%
